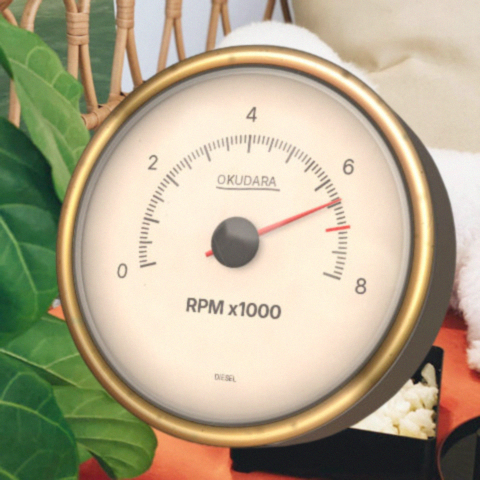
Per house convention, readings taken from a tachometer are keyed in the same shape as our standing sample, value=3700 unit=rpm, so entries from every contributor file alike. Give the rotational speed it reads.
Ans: value=6500 unit=rpm
